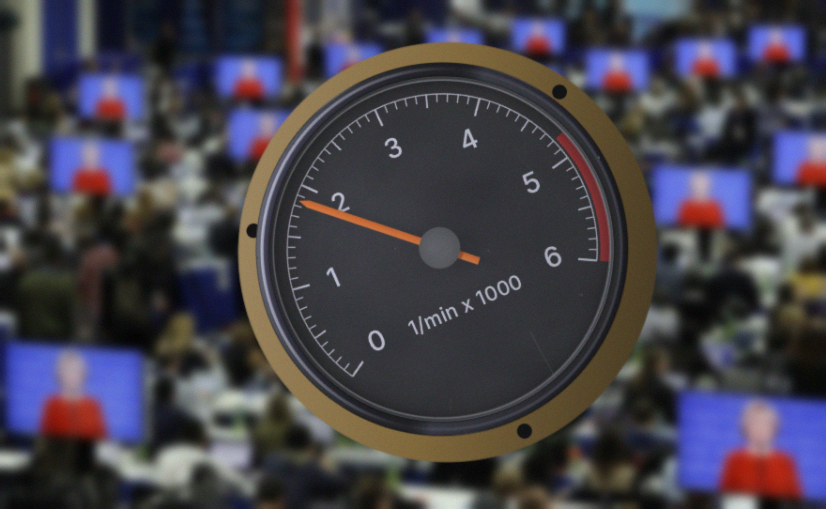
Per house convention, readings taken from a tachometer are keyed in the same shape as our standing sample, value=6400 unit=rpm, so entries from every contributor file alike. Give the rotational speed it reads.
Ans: value=1850 unit=rpm
